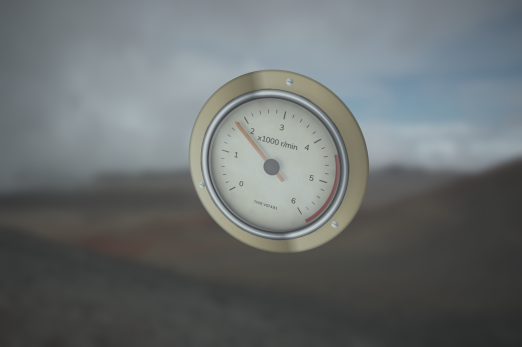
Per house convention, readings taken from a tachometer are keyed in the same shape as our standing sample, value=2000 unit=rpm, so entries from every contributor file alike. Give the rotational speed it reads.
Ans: value=1800 unit=rpm
